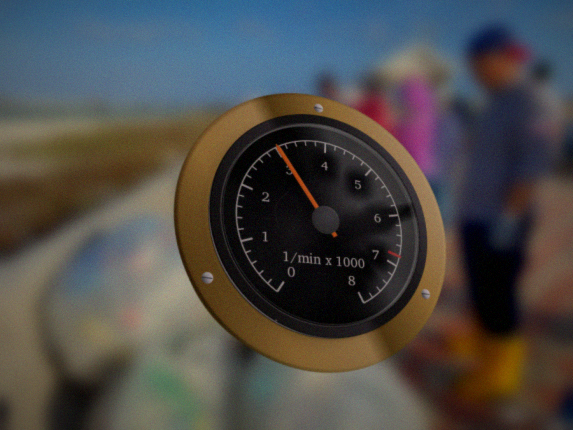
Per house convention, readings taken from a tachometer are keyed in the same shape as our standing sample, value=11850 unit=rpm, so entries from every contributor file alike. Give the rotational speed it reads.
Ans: value=3000 unit=rpm
